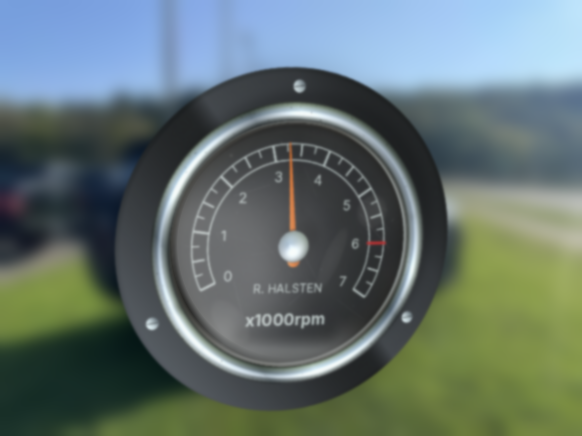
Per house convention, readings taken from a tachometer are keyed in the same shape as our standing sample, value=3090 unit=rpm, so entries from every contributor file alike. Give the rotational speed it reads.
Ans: value=3250 unit=rpm
